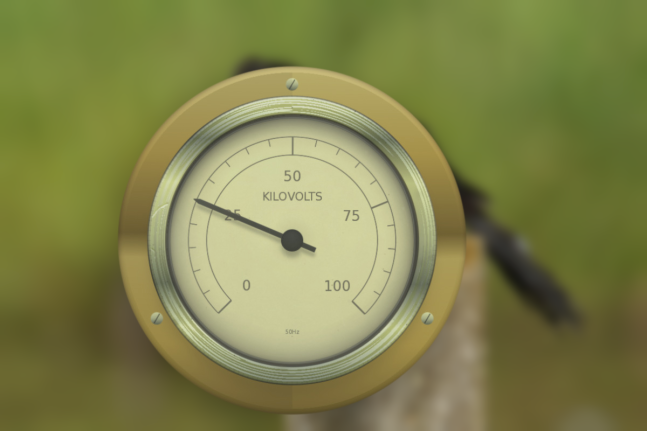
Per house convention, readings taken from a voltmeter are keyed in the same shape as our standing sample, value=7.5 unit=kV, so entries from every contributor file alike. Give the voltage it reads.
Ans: value=25 unit=kV
